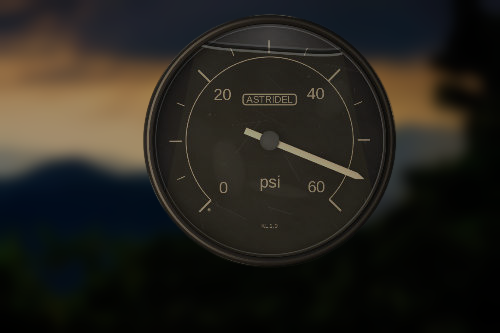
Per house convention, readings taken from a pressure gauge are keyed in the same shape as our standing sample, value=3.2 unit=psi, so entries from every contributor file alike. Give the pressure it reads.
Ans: value=55 unit=psi
